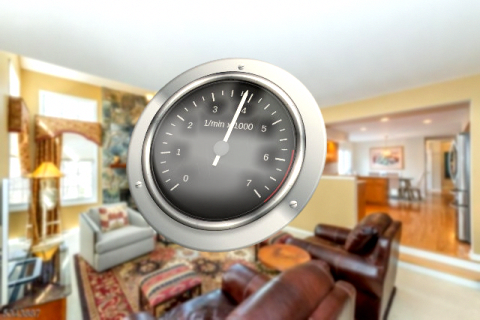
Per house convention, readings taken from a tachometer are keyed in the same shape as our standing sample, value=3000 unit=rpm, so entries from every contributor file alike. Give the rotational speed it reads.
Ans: value=3875 unit=rpm
